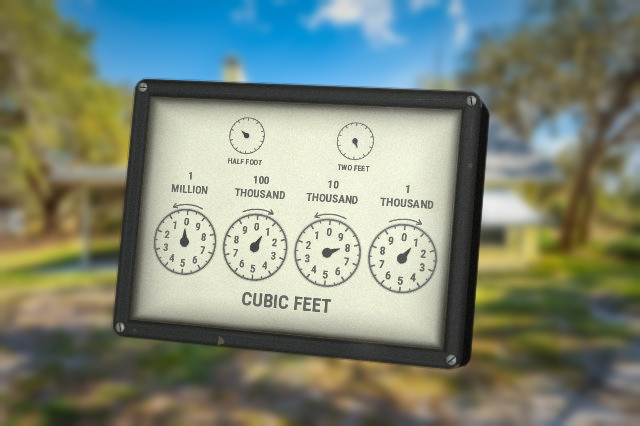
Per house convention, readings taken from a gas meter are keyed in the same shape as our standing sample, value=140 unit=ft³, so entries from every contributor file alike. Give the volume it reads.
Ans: value=8100 unit=ft³
